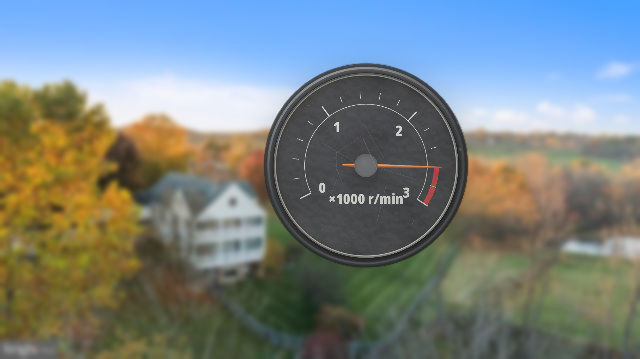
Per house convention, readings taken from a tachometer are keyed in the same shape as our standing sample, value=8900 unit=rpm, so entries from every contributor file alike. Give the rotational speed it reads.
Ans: value=2600 unit=rpm
